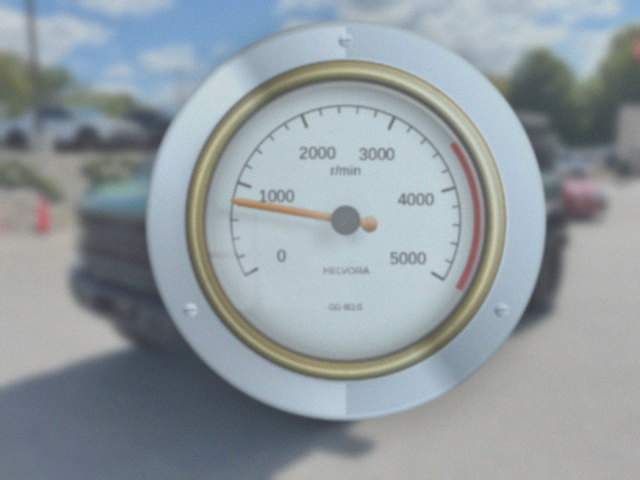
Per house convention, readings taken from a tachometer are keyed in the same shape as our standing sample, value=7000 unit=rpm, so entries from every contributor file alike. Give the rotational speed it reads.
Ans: value=800 unit=rpm
